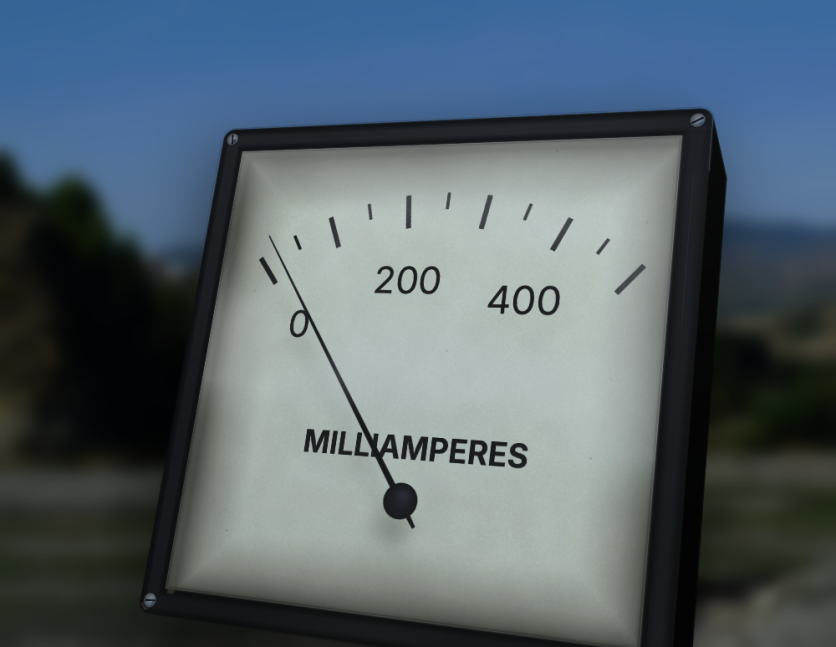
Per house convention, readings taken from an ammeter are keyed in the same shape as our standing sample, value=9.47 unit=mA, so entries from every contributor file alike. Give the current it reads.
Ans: value=25 unit=mA
